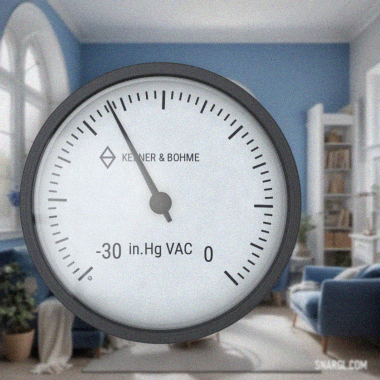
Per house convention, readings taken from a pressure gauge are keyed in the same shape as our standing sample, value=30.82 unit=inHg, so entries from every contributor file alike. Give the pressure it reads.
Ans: value=-18.25 unit=inHg
